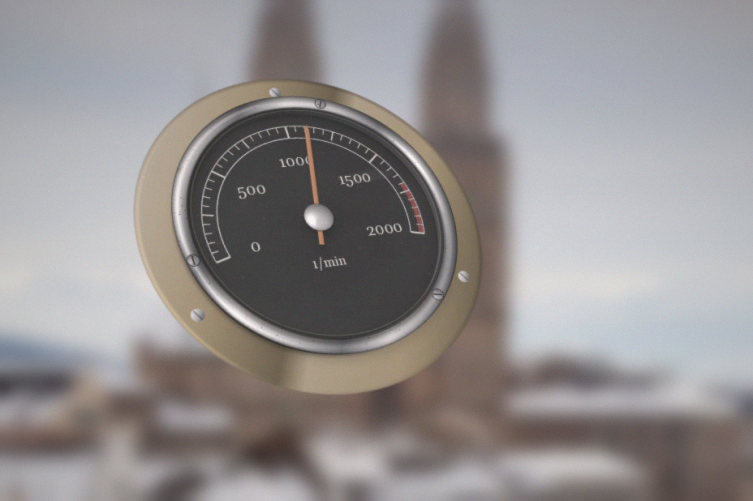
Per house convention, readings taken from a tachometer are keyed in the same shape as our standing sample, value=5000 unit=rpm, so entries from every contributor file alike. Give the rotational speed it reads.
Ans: value=1100 unit=rpm
